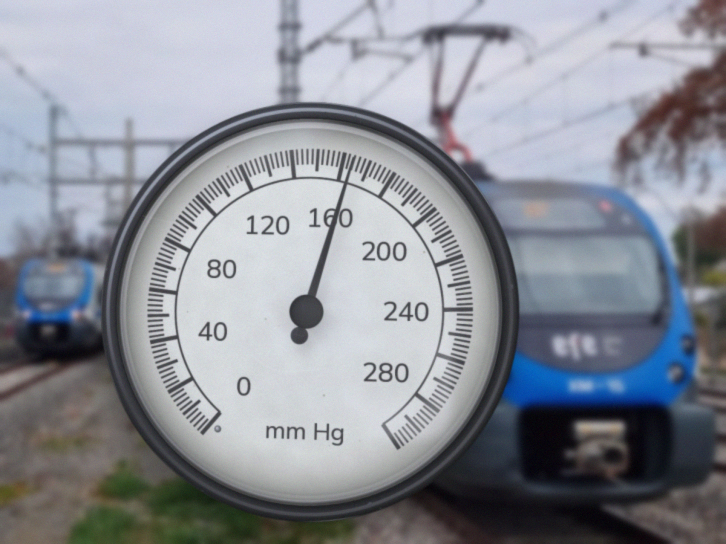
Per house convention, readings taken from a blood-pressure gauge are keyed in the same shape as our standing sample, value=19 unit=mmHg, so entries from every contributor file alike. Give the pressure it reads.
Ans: value=164 unit=mmHg
